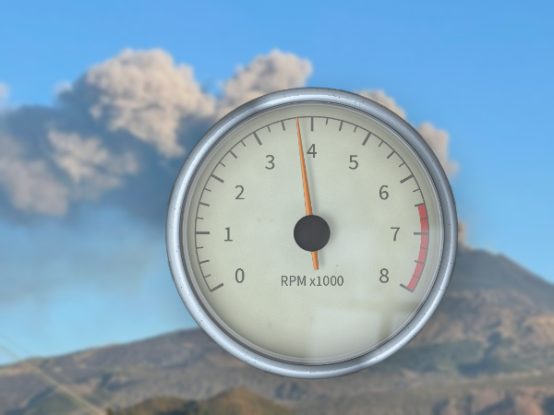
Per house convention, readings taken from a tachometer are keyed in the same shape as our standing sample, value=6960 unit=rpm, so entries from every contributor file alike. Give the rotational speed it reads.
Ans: value=3750 unit=rpm
